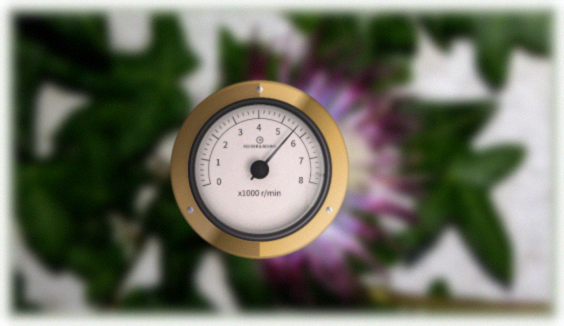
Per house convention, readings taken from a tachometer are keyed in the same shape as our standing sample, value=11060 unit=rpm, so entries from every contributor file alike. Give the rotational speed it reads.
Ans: value=5600 unit=rpm
